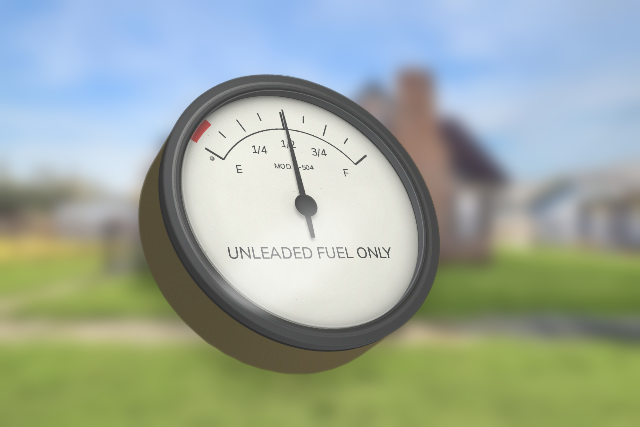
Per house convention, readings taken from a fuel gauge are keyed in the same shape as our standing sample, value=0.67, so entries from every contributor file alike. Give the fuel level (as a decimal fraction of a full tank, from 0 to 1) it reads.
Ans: value=0.5
